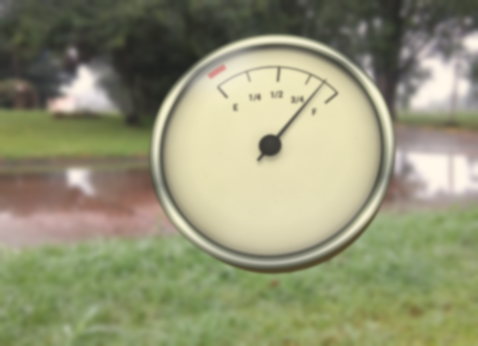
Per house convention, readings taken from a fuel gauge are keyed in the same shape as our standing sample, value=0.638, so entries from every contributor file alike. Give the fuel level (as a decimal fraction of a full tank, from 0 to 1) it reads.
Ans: value=0.875
